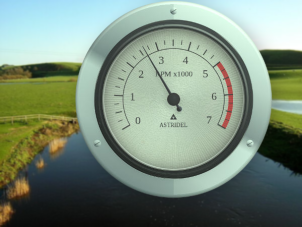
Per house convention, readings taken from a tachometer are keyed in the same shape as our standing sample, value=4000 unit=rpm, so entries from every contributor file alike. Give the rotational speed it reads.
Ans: value=2625 unit=rpm
